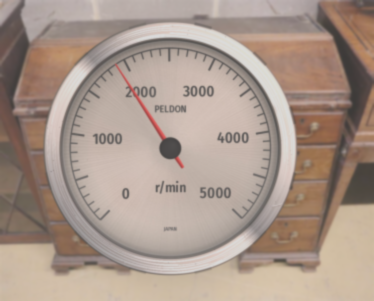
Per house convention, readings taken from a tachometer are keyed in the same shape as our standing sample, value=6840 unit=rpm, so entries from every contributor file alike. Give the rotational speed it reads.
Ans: value=1900 unit=rpm
